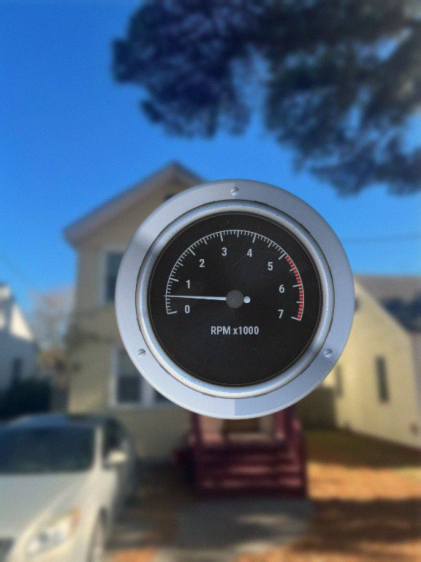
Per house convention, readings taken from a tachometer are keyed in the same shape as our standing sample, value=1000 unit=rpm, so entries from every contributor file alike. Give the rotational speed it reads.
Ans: value=500 unit=rpm
